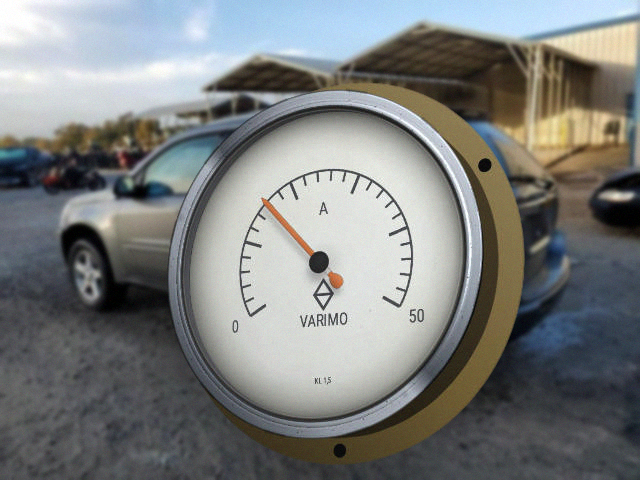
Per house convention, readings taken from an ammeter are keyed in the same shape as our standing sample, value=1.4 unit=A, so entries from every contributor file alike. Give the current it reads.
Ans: value=16 unit=A
